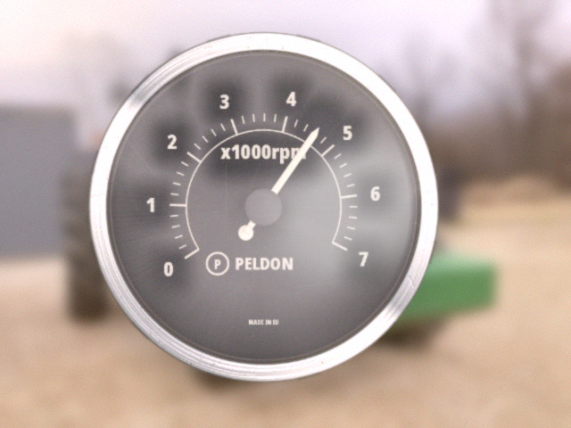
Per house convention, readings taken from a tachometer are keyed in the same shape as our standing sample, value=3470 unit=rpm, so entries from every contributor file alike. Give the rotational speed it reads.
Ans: value=4600 unit=rpm
